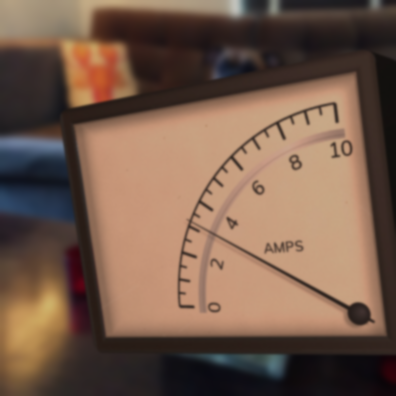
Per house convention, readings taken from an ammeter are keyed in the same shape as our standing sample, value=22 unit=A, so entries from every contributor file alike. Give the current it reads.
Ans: value=3.25 unit=A
